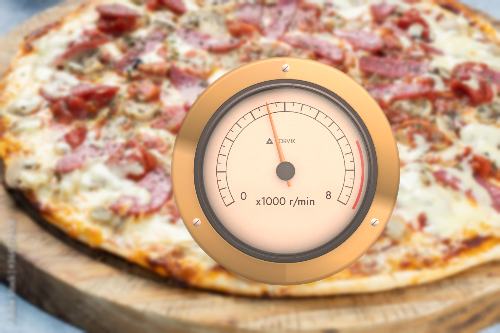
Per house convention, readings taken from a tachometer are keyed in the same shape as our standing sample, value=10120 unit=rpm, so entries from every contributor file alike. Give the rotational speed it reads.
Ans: value=3500 unit=rpm
